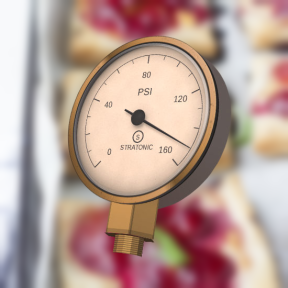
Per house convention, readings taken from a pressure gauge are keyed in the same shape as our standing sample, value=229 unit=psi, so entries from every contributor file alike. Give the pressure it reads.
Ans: value=150 unit=psi
